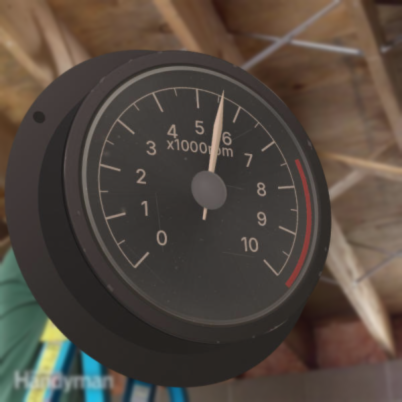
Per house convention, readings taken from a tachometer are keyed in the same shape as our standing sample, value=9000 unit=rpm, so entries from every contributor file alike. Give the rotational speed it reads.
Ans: value=5500 unit=rpm
